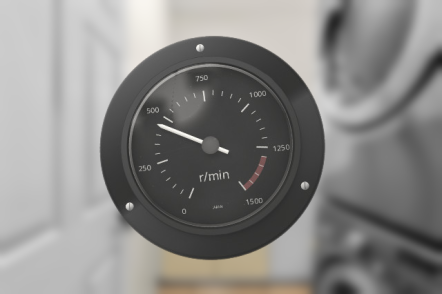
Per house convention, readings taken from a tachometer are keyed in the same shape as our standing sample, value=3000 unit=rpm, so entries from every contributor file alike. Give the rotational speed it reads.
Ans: value=450 unit=rpm
